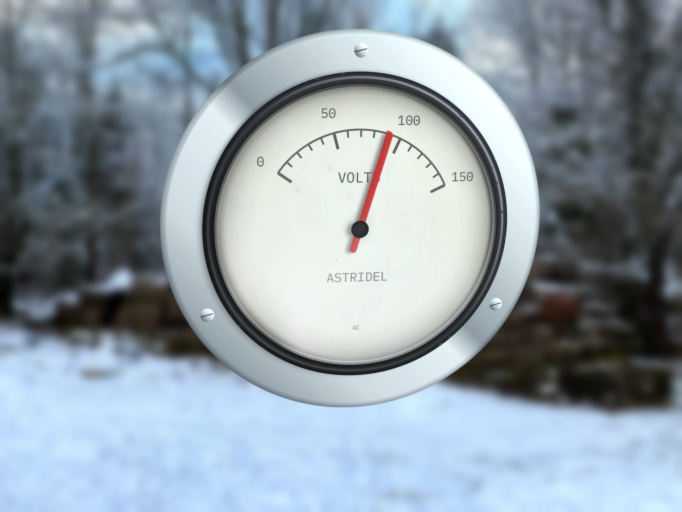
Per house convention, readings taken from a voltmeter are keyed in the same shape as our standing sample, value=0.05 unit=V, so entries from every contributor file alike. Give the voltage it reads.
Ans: value=90 unit=V
